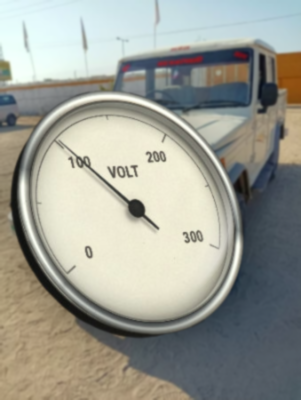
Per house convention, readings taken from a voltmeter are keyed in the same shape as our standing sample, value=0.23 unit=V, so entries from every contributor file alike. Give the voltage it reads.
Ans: value=100 unit=V
